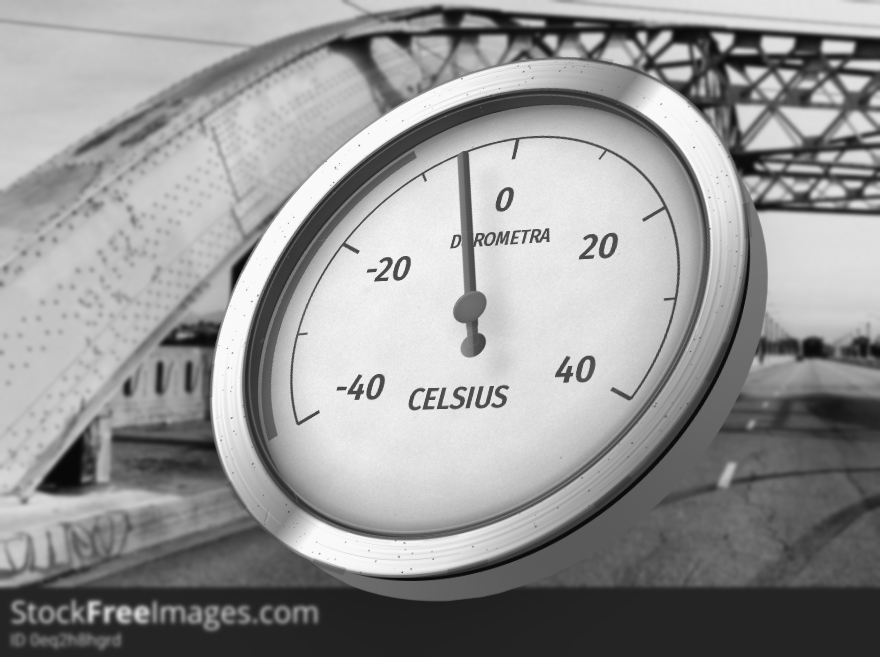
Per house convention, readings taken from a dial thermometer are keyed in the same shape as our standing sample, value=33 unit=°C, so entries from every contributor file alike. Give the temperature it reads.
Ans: value=-5 unit=°C
